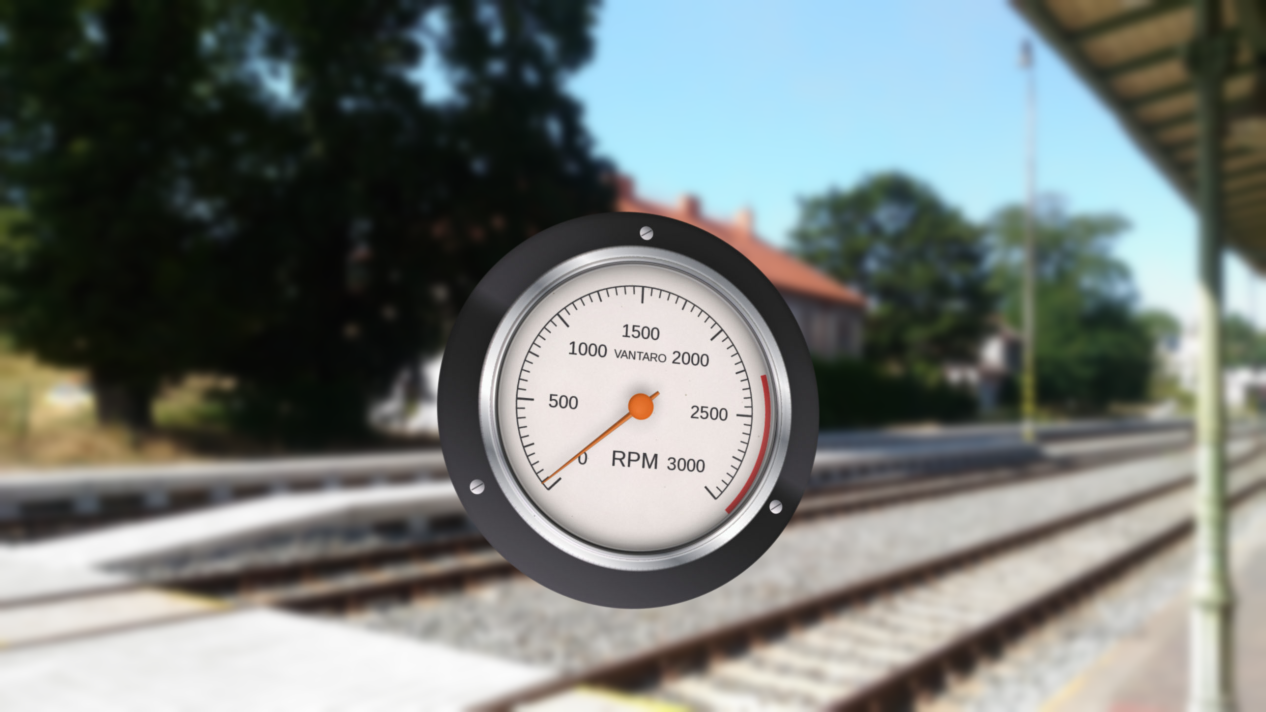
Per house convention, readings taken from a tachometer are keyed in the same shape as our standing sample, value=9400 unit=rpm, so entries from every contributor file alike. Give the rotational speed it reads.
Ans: value=50 unit=rpm
